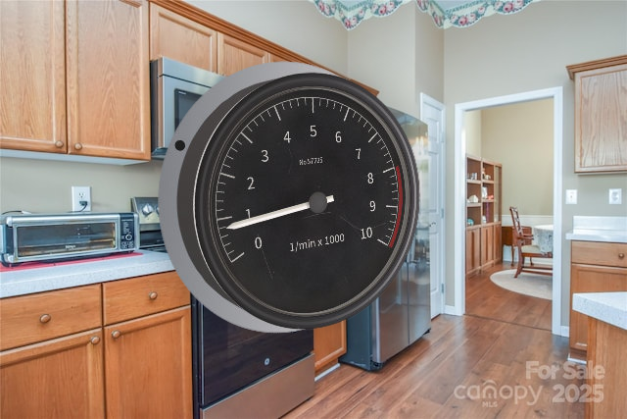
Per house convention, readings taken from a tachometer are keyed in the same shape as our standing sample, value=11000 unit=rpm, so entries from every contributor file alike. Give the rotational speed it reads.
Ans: value=800 unit=rpm
